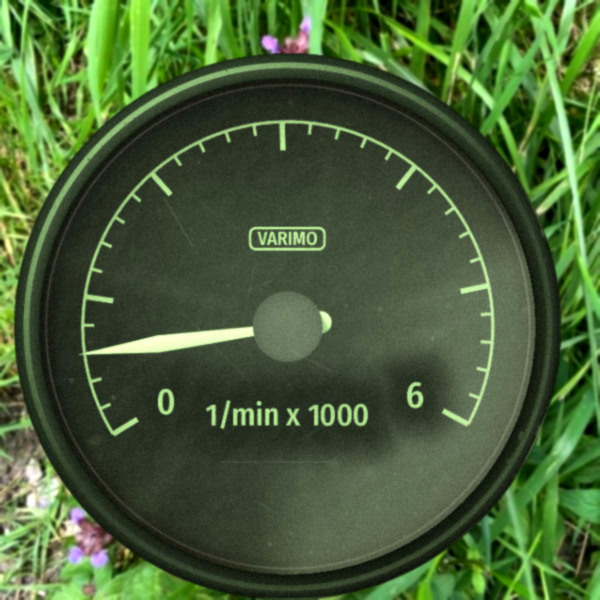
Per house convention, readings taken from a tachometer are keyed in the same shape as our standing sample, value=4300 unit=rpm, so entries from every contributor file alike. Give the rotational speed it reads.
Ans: value=600 unit=rpm
